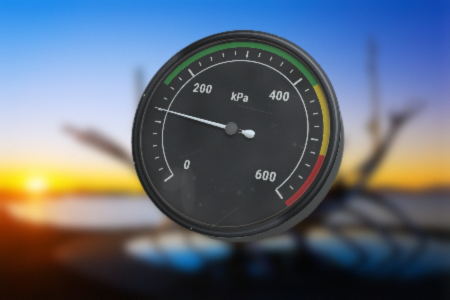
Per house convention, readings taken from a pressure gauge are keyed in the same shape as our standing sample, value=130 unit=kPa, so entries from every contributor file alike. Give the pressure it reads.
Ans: value=120 unit=kPa
